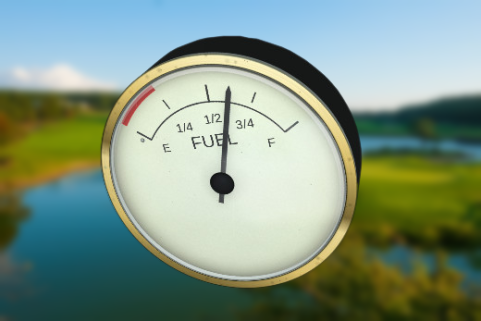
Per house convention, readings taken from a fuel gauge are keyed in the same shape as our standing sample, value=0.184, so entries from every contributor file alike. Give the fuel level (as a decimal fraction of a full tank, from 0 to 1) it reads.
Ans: value=0.625
